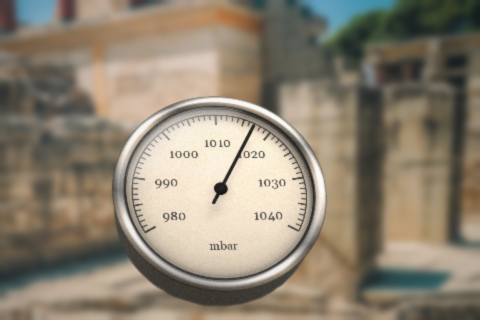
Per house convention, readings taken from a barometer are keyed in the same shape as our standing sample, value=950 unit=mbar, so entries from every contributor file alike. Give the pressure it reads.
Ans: value=1017 unit=mbar
